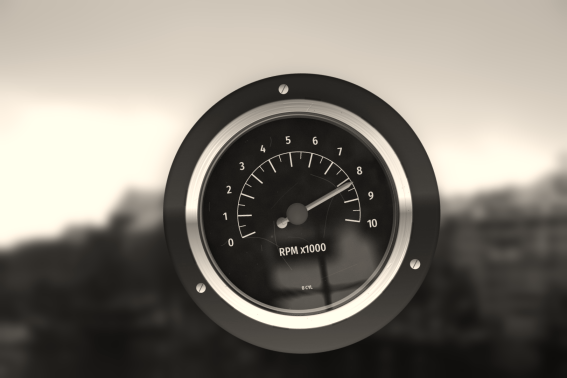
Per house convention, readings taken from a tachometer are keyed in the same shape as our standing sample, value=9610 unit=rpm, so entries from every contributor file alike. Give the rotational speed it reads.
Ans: value=8250 unit=rpm
